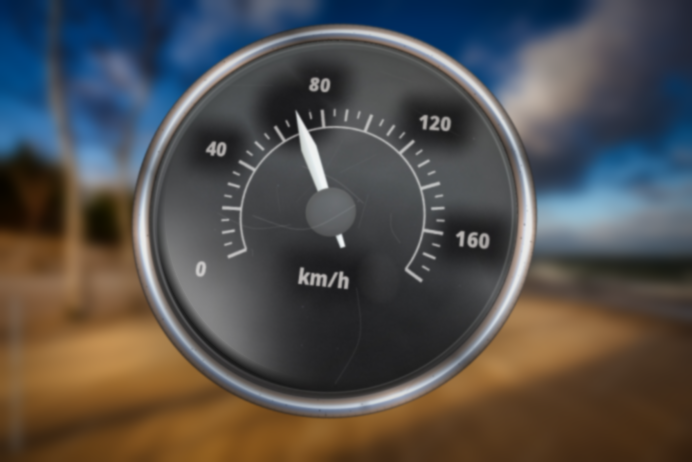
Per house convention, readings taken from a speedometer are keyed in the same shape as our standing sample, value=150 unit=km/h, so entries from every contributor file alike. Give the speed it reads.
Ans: value=70 unit=km/h
